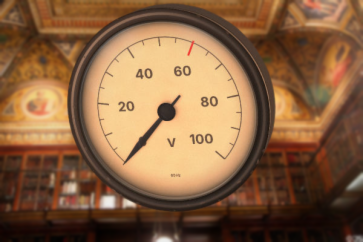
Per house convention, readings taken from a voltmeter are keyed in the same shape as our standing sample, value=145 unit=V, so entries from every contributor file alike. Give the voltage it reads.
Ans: value=0 unit=V
